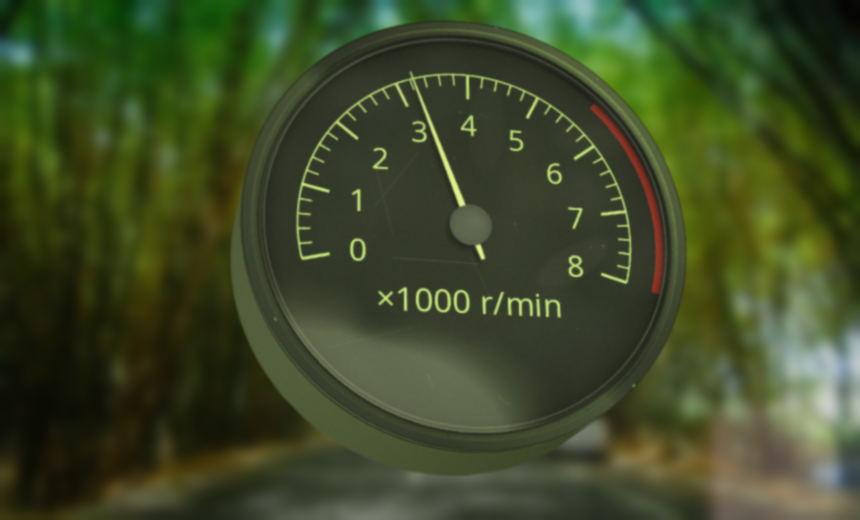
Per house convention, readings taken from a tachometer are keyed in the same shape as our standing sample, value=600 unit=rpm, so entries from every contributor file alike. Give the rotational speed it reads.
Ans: value=3200 unit=rpm
